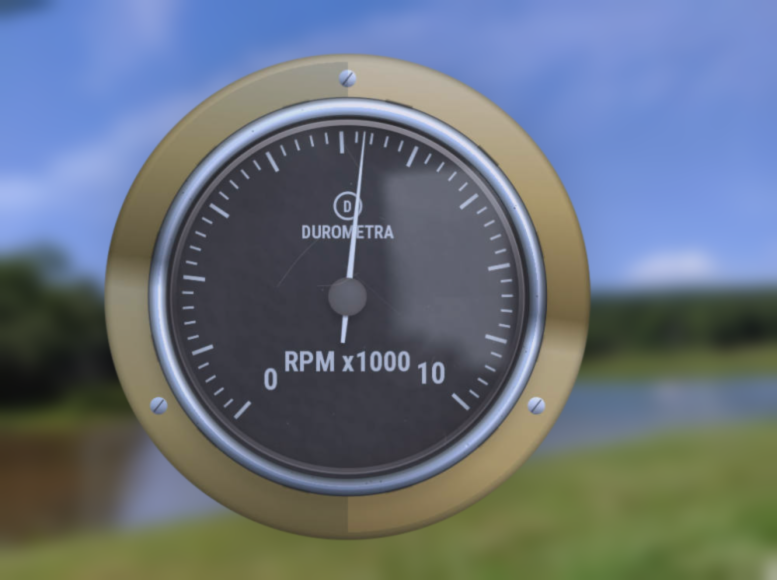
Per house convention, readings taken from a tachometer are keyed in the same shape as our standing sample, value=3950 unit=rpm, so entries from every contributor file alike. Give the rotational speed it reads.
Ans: value=5300 unit=rpm
